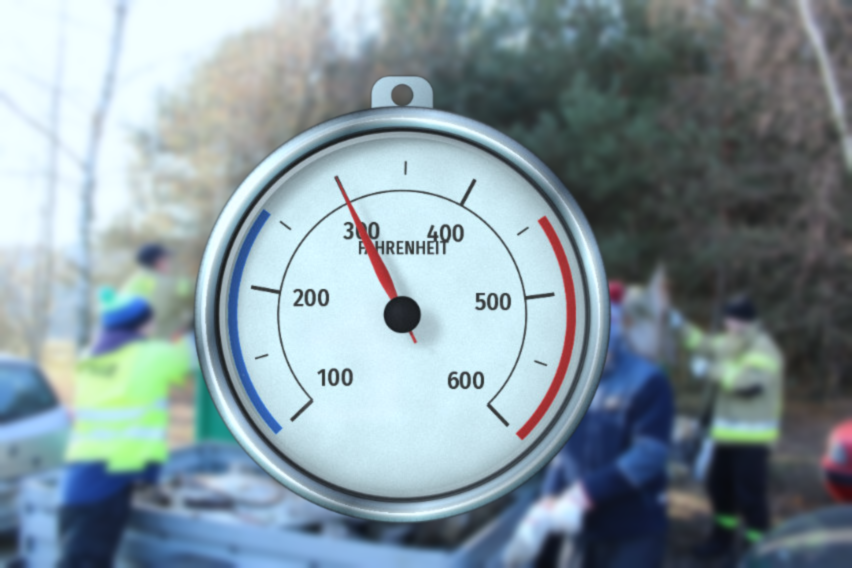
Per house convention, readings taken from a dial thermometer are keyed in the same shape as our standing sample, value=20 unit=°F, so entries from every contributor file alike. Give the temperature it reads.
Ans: value=300 unit=°F
